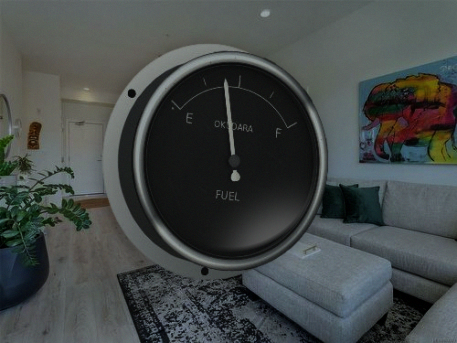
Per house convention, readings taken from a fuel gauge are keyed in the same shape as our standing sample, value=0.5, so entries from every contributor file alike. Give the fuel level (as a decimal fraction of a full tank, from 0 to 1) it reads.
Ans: value=0.375
